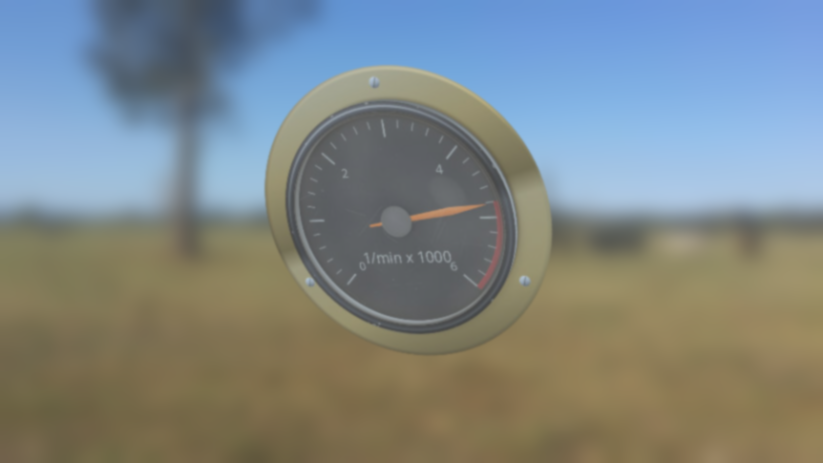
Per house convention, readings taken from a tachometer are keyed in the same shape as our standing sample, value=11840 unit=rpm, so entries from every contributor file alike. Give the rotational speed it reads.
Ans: value=4800 unit=rpm
